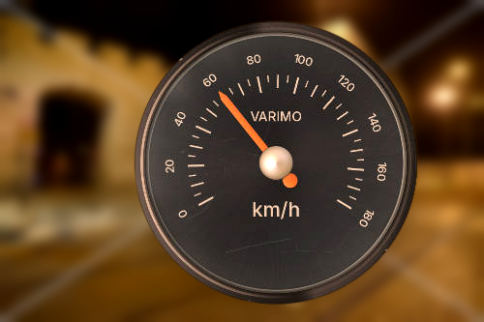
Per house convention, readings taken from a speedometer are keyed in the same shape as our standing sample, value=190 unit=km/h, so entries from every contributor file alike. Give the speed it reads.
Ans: value=60 unit=km/h
